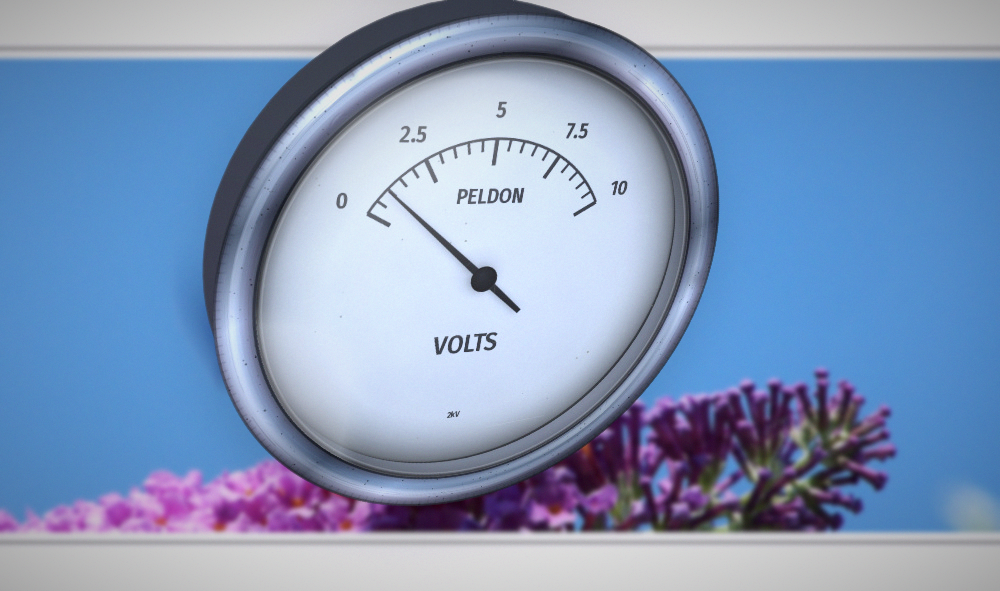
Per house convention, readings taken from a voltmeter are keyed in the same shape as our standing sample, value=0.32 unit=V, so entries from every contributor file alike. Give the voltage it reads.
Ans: value=1 unit=V
